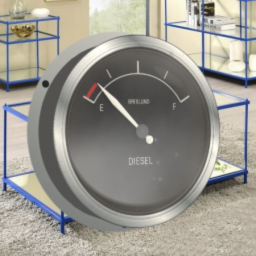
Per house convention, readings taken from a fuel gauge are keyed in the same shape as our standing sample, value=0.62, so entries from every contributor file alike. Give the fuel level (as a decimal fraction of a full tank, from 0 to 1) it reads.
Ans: value=0.125
